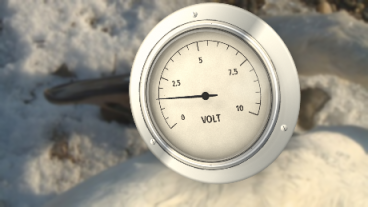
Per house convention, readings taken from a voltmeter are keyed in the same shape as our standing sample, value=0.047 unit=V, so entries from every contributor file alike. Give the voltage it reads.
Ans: value=1.5 unit=V
